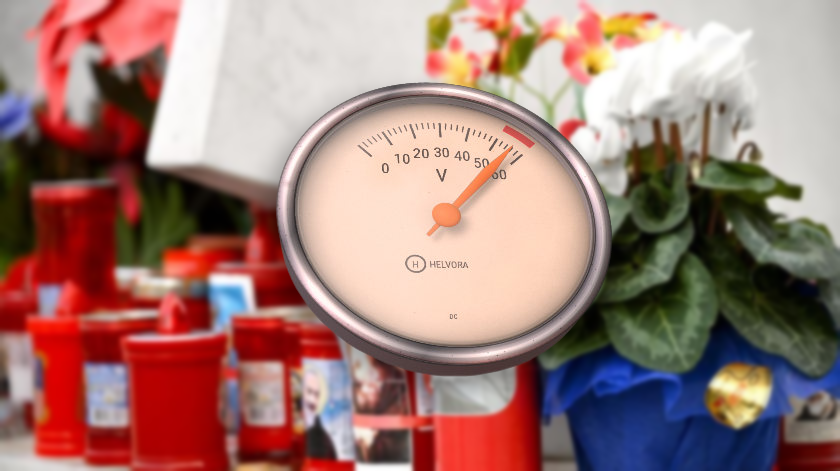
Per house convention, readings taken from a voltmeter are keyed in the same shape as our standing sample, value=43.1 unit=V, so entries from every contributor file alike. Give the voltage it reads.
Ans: value=56 unit=V
